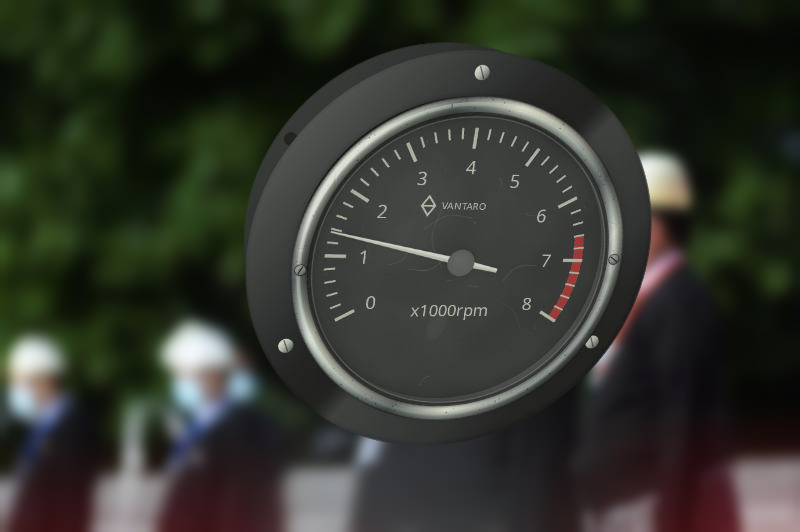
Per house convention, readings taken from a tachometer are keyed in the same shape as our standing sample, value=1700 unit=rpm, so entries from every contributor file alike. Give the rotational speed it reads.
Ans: value=1400 unit=rpm
